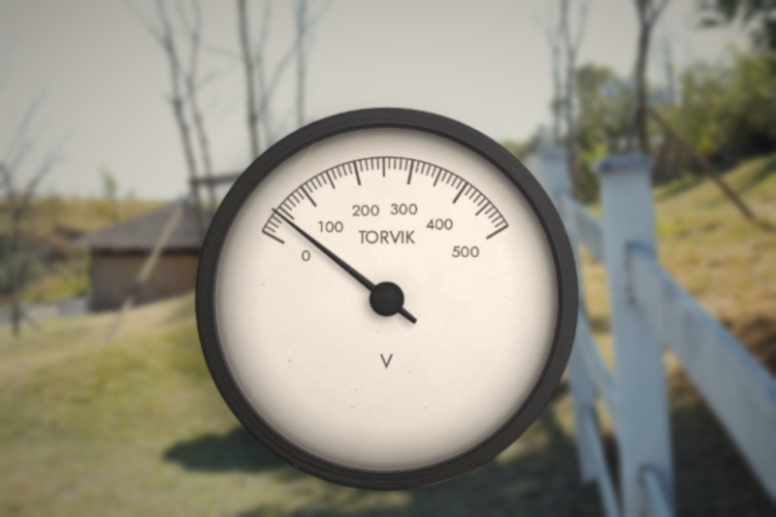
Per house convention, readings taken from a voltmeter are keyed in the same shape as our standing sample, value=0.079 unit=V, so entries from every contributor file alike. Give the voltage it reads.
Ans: value=40 unit=V
